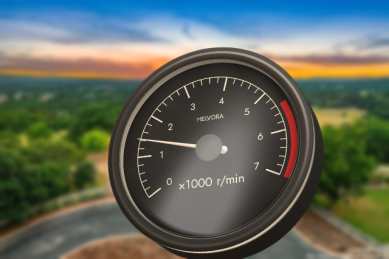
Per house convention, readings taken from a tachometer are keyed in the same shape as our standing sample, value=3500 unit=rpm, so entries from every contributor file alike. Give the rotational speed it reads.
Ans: value=1400 unit=rpm
